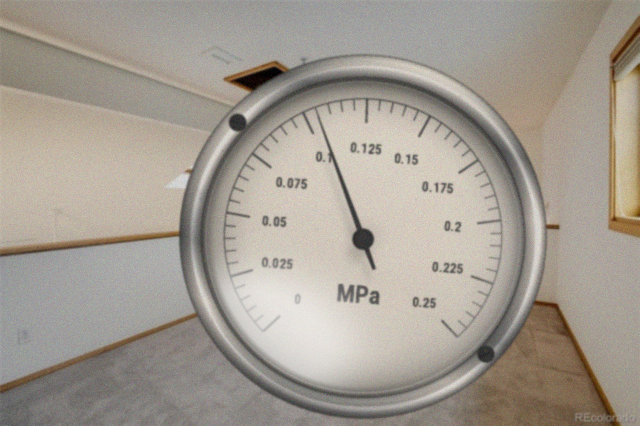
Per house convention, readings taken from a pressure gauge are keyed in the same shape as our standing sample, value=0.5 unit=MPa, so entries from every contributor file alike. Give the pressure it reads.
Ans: value=0.105 unit=MPa
